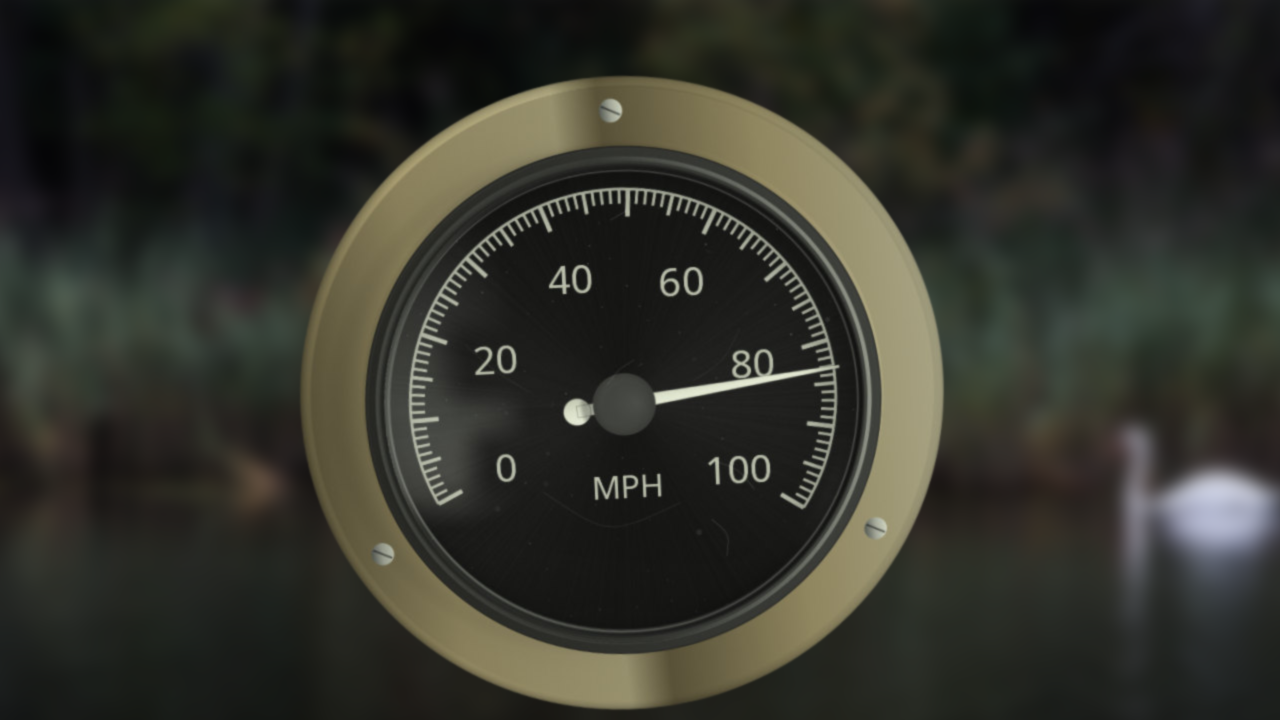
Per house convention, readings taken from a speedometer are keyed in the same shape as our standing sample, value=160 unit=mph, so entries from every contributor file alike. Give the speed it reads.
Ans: value=83 unit=mph
